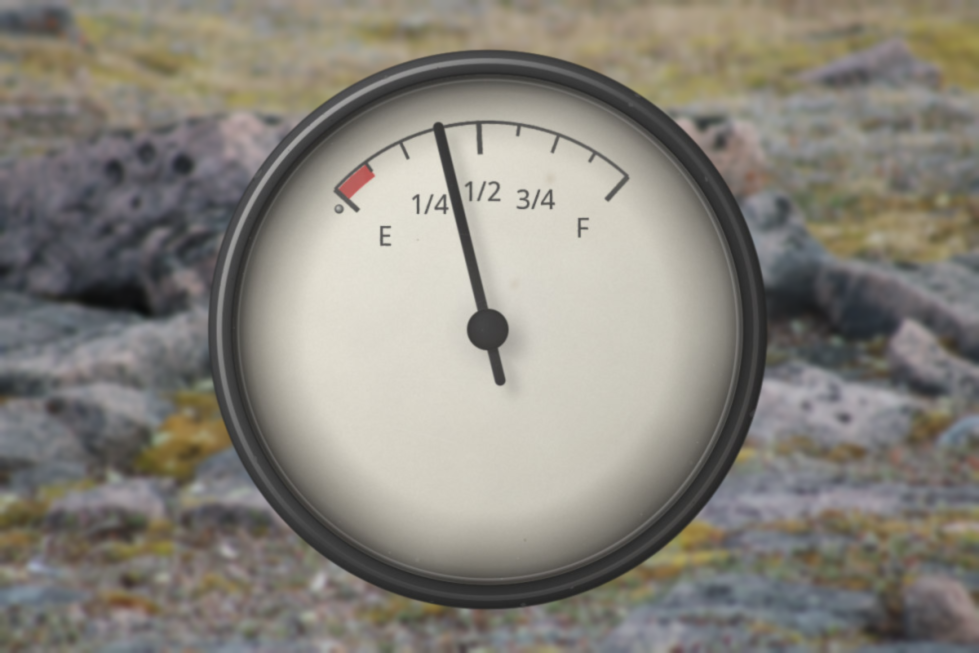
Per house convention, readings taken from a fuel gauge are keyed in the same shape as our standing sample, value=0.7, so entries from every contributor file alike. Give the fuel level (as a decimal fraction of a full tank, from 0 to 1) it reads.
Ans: value=0.375
